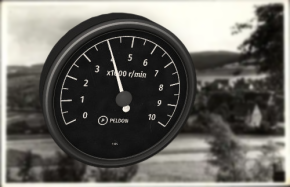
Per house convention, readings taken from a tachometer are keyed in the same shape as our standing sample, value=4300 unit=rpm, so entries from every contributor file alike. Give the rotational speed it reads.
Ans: value=4000 unit=rpm
